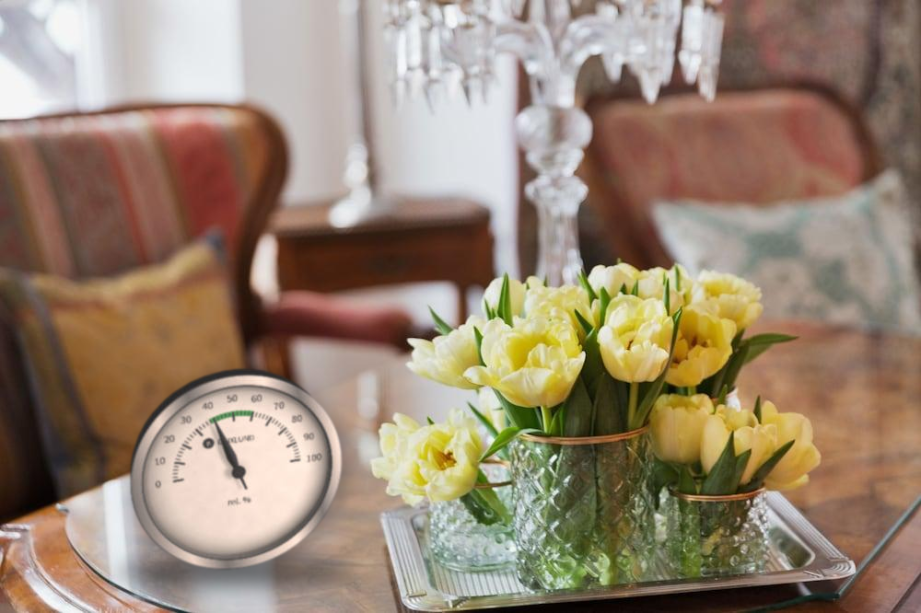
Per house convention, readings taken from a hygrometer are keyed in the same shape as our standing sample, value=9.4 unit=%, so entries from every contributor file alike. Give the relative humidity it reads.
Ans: value=40 unit=%
